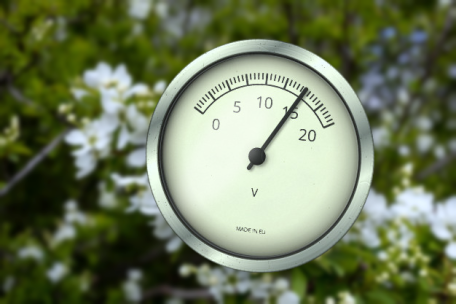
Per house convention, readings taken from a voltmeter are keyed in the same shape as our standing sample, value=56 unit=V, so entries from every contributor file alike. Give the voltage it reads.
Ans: value=15 unit=V
